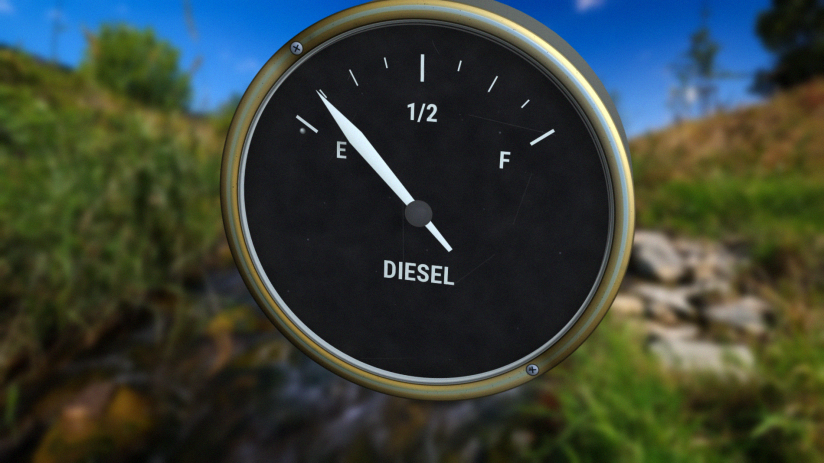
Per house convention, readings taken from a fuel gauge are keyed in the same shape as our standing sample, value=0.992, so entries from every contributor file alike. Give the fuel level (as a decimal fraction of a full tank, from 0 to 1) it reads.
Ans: value=0.125
